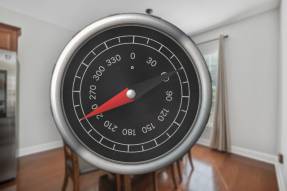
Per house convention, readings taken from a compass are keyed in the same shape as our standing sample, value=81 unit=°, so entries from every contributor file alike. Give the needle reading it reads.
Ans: value=240 unit=°
